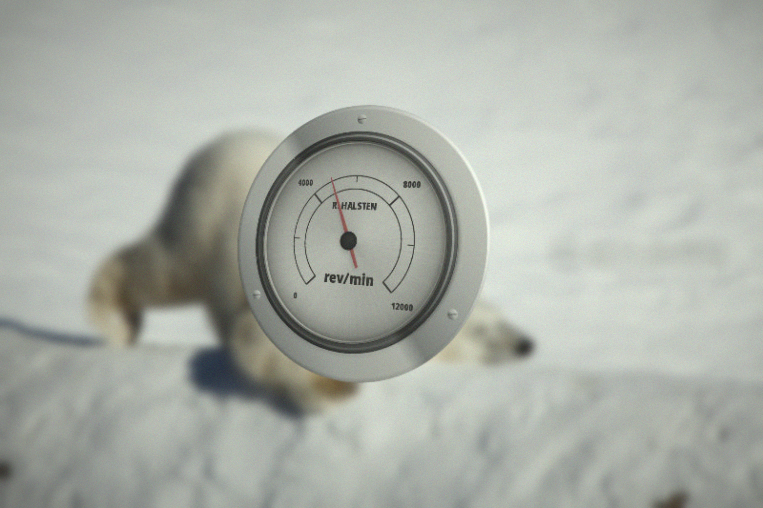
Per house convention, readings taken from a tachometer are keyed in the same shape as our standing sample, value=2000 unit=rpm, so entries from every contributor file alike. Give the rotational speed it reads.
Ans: value=5000 unit=rpm
